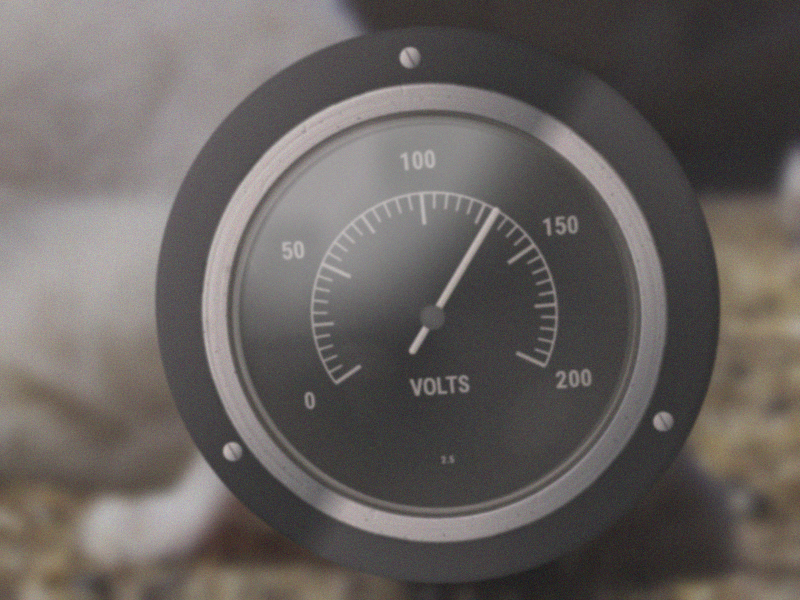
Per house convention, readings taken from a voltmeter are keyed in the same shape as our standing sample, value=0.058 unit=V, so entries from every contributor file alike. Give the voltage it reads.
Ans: value=130 unit=V
